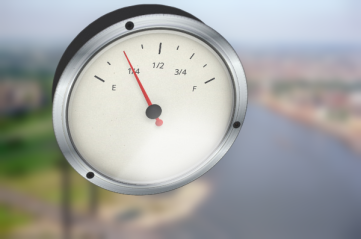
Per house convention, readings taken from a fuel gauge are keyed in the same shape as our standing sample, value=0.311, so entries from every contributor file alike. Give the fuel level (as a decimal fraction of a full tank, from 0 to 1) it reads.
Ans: value=0.25
